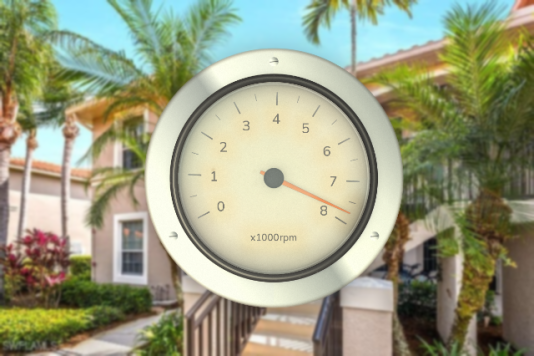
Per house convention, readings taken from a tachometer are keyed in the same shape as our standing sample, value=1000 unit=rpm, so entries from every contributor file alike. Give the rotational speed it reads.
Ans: value=7750 unit=rpm
